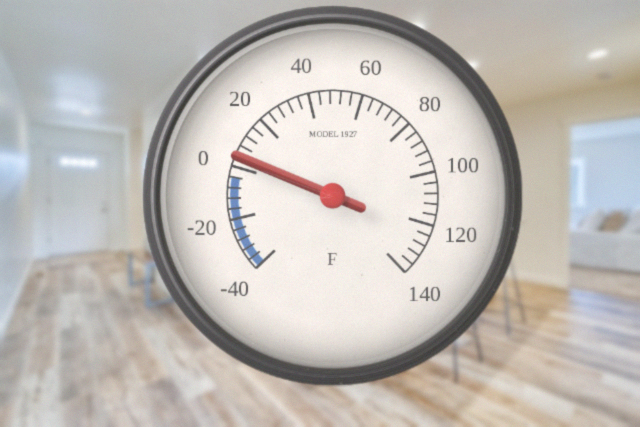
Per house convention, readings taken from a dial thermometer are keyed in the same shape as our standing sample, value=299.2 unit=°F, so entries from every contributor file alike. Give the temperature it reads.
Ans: value=4 unit=°F
